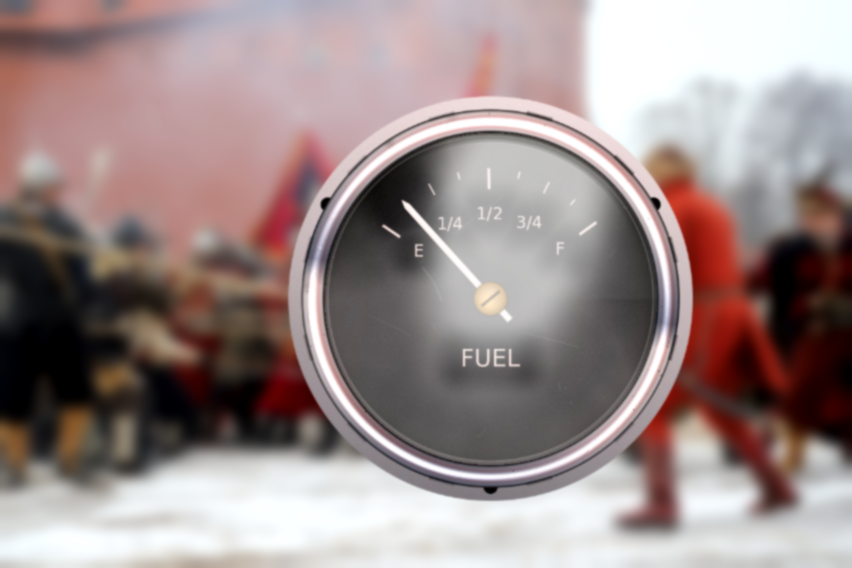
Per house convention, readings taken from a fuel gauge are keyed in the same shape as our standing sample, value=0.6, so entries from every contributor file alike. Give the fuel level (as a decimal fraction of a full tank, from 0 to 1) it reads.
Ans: value=0.125
